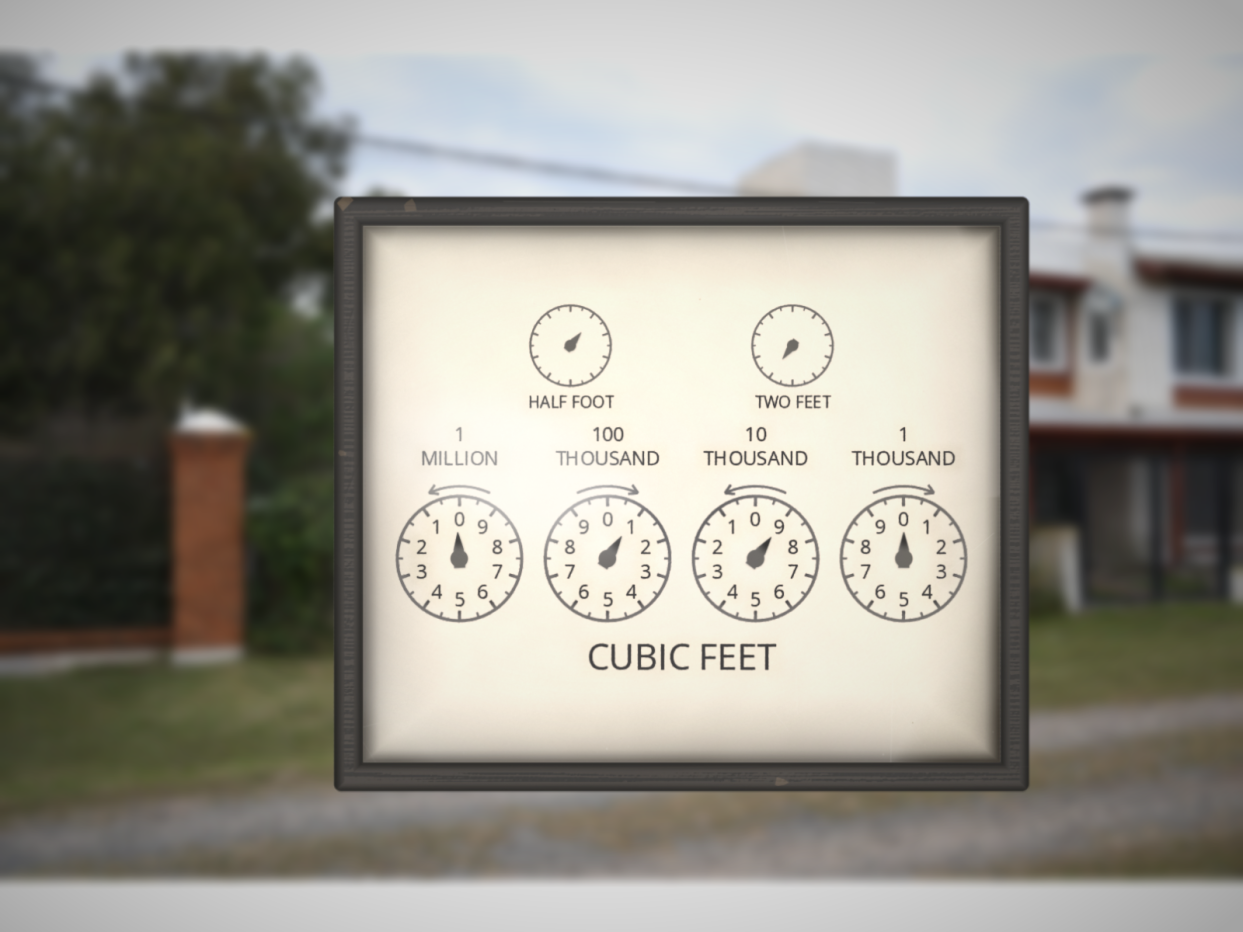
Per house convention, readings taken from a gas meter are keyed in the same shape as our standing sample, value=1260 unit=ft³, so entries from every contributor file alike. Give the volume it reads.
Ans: value=9000 unit=ft³
